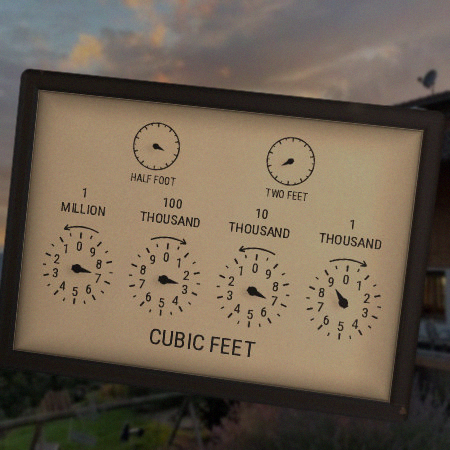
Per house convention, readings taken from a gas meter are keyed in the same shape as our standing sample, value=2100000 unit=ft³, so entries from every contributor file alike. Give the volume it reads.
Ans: value=726900 unit=ft³
